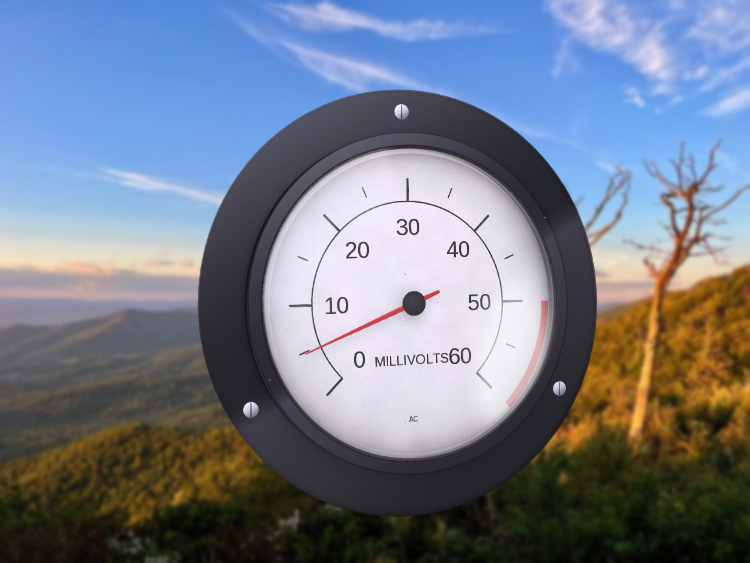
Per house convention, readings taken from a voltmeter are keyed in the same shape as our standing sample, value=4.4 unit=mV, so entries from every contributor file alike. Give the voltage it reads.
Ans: value=5 unit=mV
